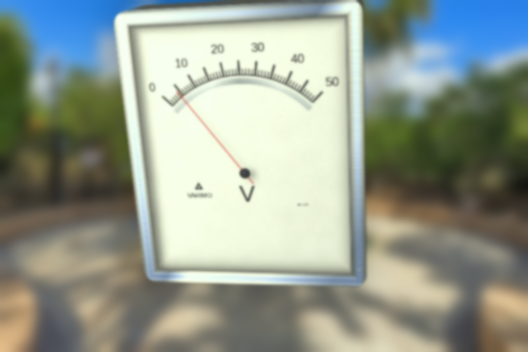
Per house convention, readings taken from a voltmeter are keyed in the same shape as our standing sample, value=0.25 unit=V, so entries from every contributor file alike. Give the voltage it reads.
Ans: value=5 unit=V
